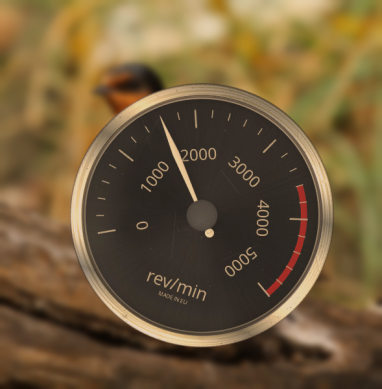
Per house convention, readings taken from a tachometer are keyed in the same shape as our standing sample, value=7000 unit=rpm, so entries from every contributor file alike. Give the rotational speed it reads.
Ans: value=1600 unit=rpm
